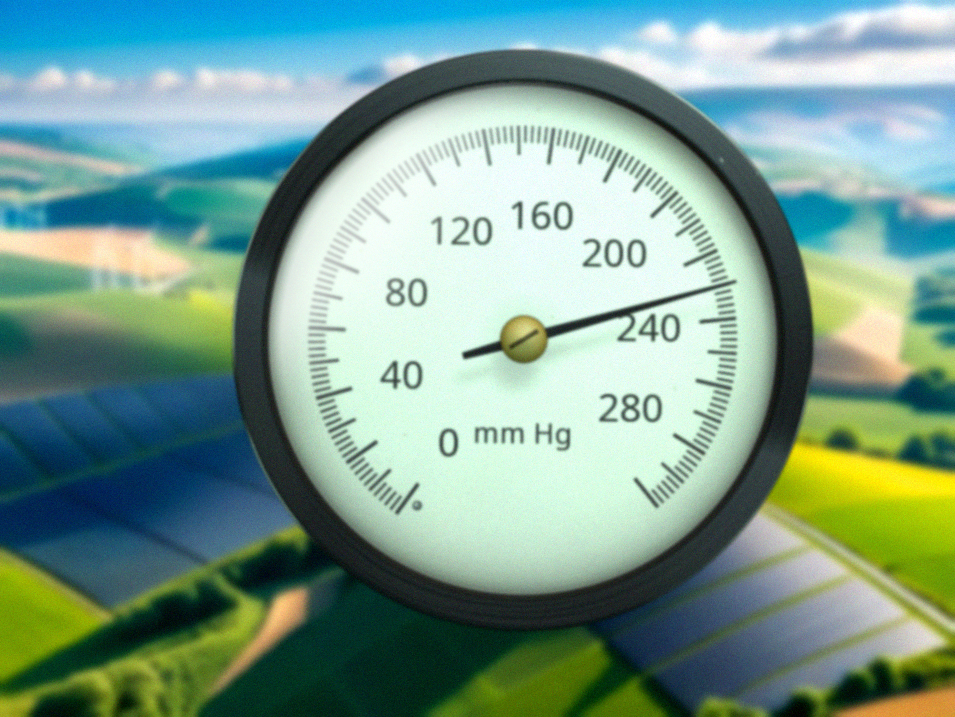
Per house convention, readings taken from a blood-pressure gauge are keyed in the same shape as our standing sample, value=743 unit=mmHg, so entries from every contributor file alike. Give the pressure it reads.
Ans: value=230 unit=mmHg
